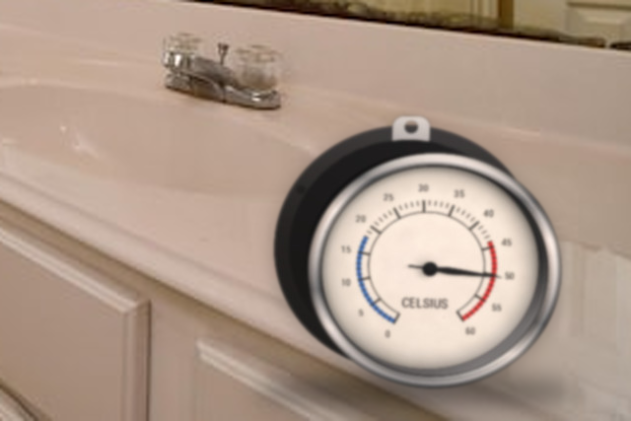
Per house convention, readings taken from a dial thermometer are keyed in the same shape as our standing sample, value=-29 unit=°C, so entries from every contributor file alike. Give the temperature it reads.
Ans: value=50 unit=°C
